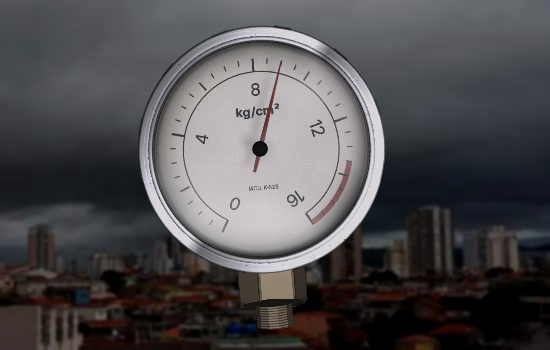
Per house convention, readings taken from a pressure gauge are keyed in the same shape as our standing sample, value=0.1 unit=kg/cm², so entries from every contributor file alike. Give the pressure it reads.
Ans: value=9 unit=kg/cm²
